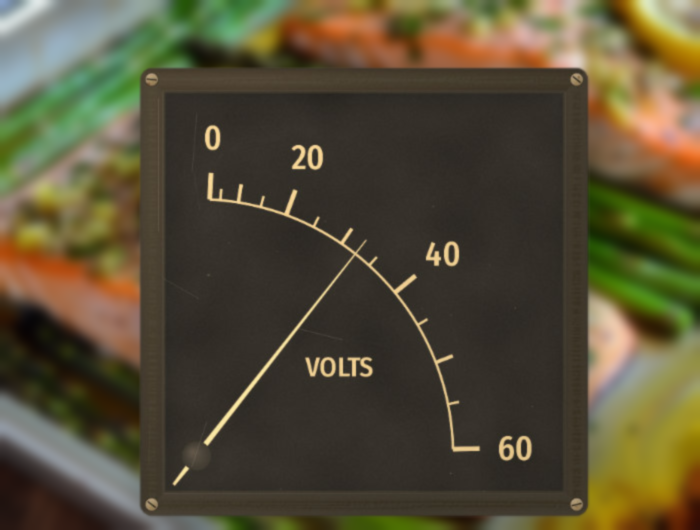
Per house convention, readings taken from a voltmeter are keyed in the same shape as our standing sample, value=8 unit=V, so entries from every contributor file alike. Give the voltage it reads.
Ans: value=32.5 unit=V
